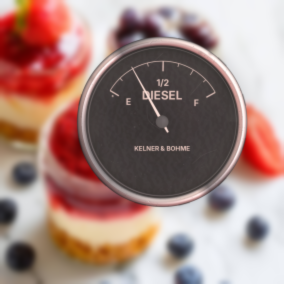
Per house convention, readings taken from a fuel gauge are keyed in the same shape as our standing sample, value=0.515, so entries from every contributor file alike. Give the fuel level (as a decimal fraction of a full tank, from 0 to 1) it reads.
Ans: value=0.25
